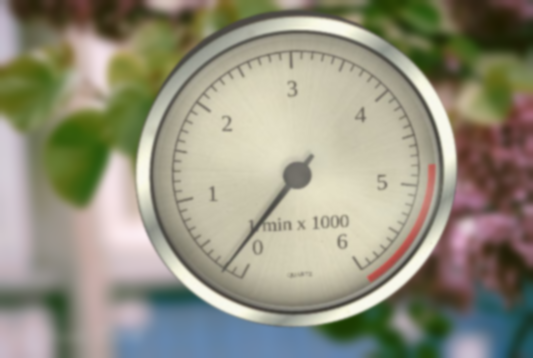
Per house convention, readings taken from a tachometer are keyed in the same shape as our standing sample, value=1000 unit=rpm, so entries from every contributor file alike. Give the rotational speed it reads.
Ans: value=200 unit=rpm
